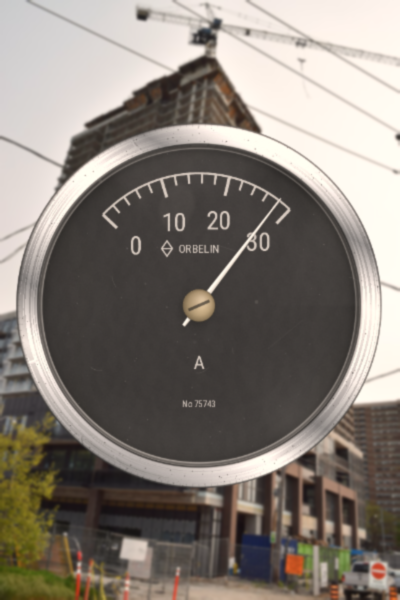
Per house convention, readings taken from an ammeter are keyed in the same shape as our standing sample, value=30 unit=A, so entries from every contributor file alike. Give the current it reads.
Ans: value=28 unit=A
